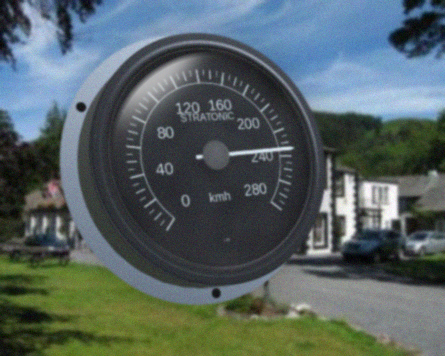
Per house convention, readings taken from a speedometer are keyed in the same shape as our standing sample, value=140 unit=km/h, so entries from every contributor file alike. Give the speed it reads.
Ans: value=235 unit=km/h
